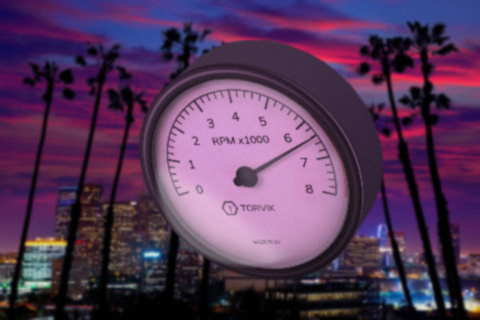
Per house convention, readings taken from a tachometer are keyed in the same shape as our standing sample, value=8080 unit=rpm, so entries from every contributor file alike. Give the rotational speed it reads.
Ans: value=6400 unit=rpm
